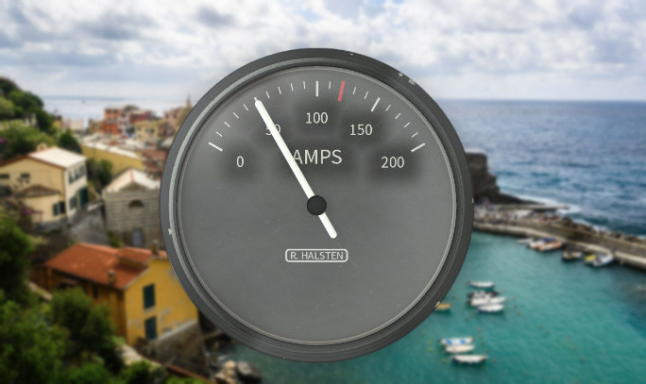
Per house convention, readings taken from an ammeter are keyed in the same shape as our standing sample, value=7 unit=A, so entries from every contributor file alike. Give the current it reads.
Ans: value=50 unit=A
